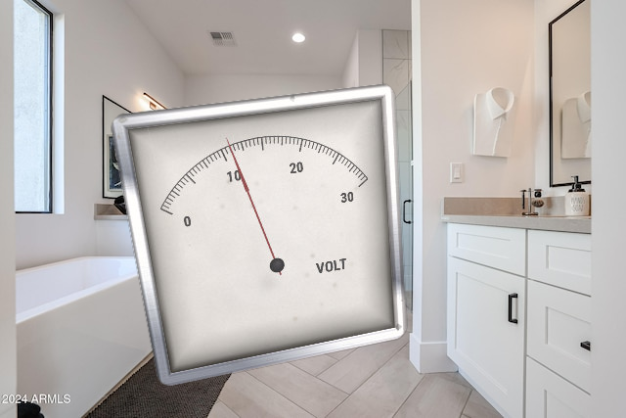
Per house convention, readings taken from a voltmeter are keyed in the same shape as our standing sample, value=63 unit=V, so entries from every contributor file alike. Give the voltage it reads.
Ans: value=11 unit=V
